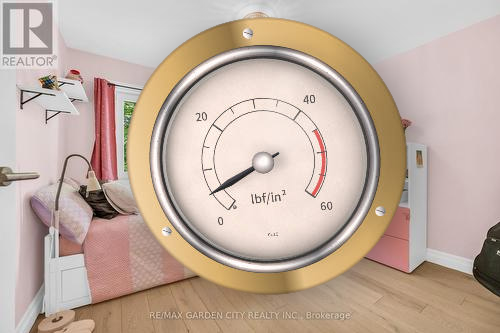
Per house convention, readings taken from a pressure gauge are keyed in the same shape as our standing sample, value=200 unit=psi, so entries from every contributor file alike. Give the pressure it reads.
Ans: value=5 unit=psi
